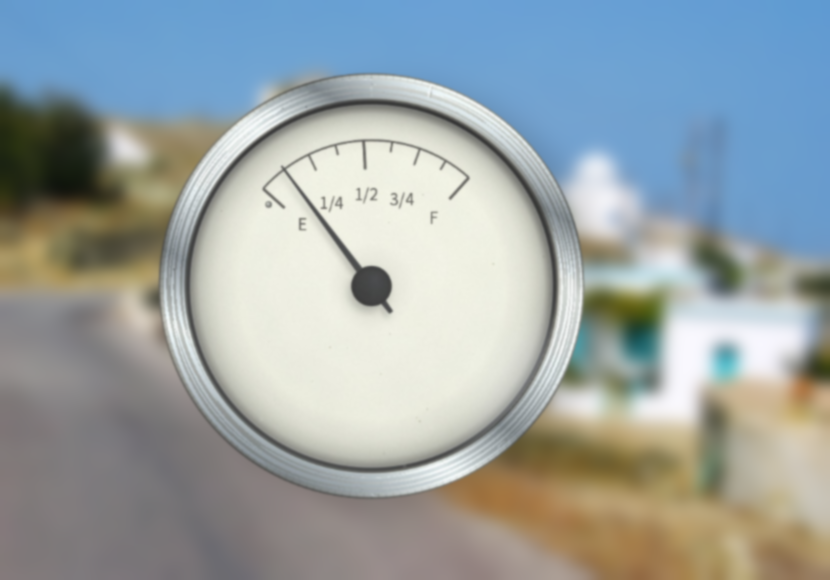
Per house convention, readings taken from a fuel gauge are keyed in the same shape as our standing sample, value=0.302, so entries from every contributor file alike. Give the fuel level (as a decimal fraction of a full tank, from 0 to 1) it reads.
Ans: value=0.125
